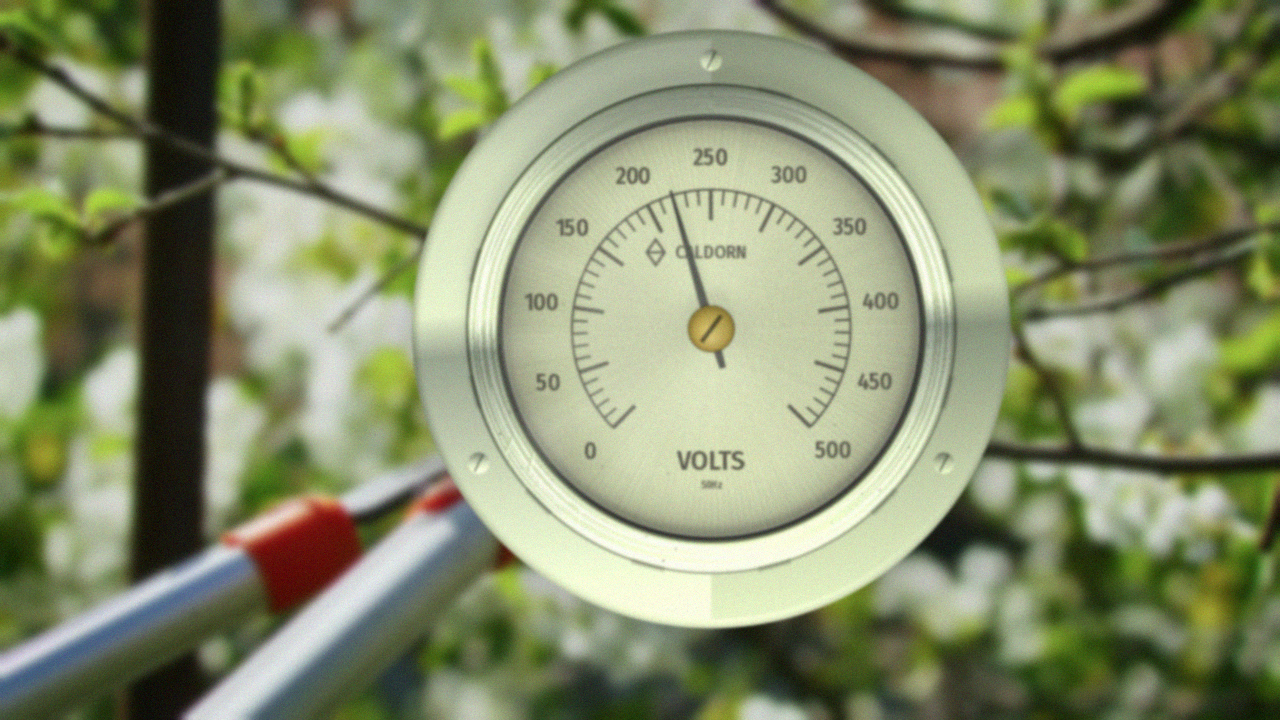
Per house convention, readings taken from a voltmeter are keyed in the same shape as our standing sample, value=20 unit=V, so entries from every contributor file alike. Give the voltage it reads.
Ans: value=220 unit=V
